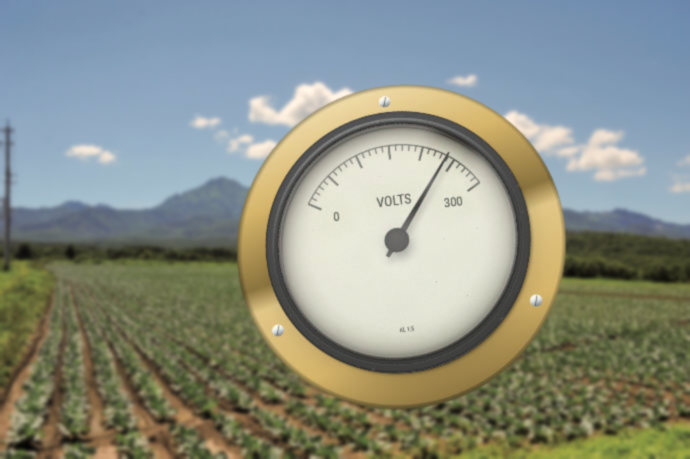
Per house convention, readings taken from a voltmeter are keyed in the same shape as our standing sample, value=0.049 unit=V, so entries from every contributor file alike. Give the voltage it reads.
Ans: value=240 unit=V
